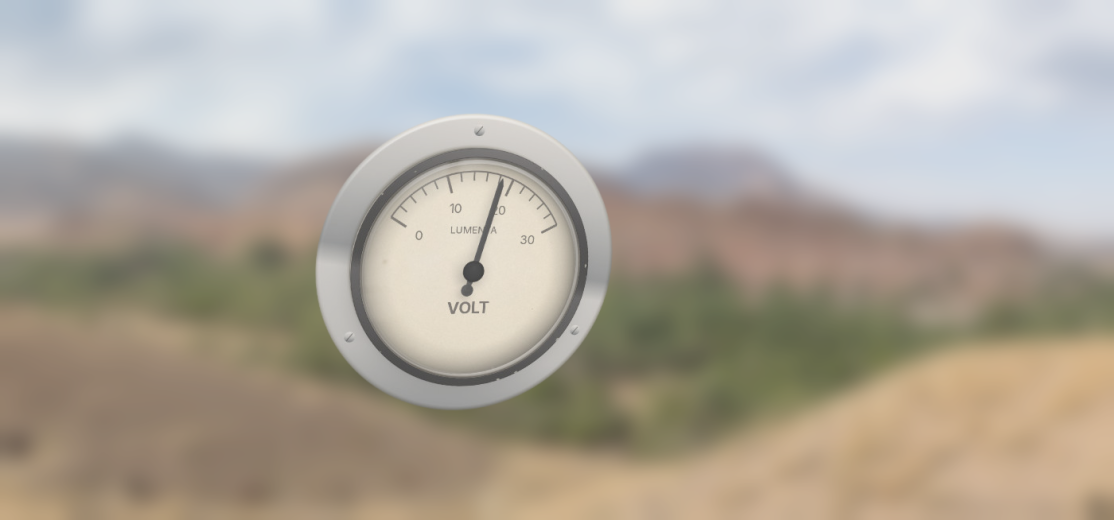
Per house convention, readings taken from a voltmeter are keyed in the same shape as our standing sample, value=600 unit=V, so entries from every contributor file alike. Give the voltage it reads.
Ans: value=18 unit=V
